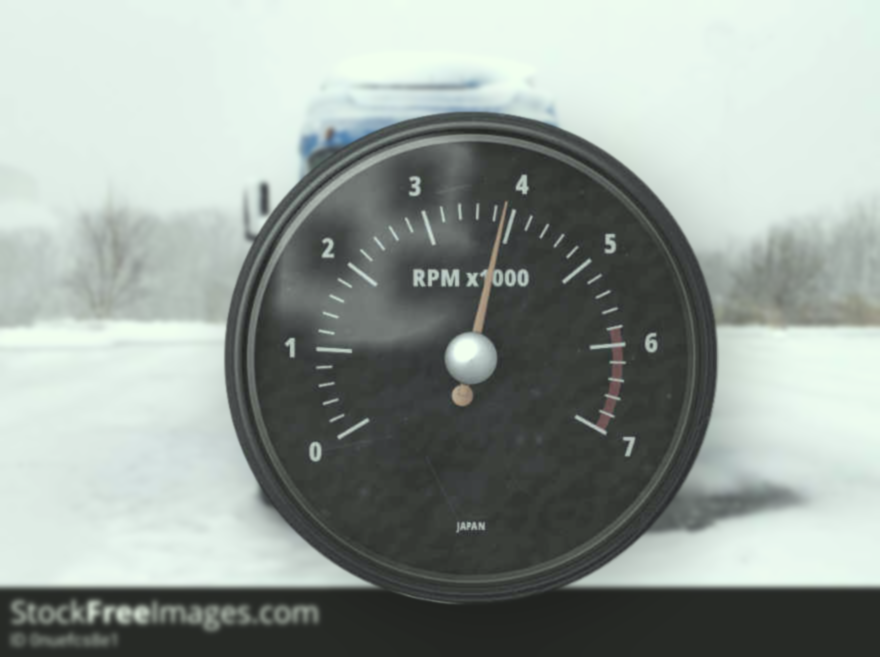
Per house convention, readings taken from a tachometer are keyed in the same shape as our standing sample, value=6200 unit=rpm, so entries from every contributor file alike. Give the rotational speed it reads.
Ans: value=3900 unit=rpm
